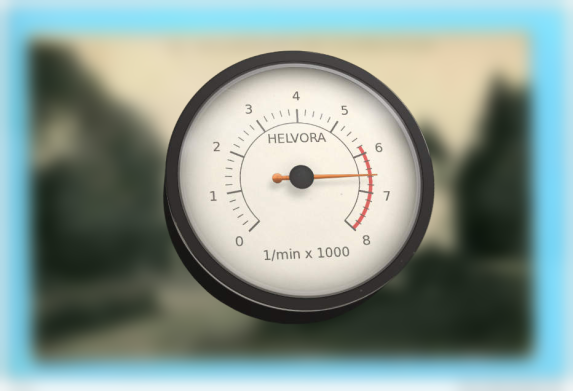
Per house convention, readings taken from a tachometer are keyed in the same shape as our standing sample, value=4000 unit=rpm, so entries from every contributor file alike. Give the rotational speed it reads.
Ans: value=6600 unit=rpm
